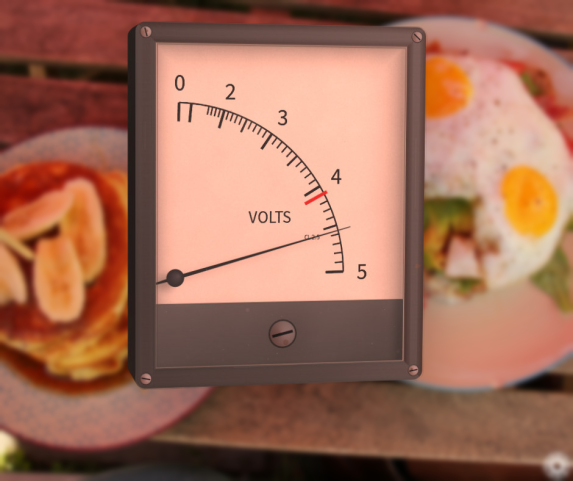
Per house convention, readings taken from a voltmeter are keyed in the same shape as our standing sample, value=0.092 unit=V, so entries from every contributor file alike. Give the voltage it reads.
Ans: value=4.55 unit=V
